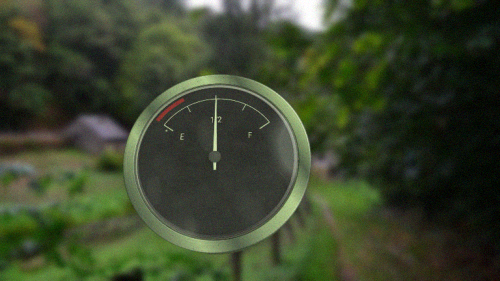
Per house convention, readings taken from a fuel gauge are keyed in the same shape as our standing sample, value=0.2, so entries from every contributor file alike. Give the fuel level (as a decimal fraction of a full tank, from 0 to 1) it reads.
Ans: value=0.5
